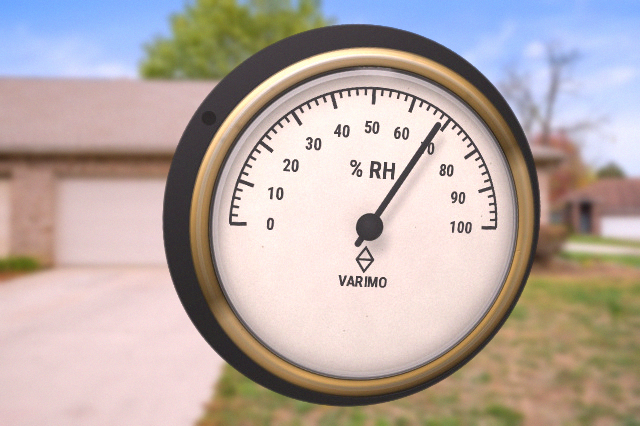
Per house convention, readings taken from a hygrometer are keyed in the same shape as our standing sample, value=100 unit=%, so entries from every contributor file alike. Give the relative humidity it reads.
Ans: value=68 unit=%
